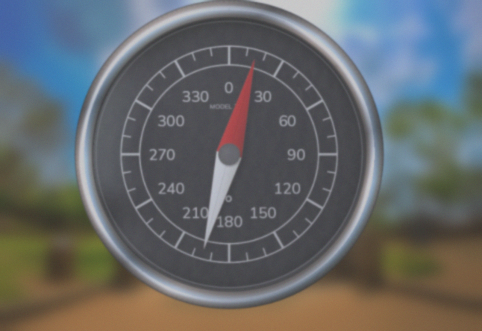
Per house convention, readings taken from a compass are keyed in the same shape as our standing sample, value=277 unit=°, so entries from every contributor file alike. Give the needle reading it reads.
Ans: value=15 unit=°
